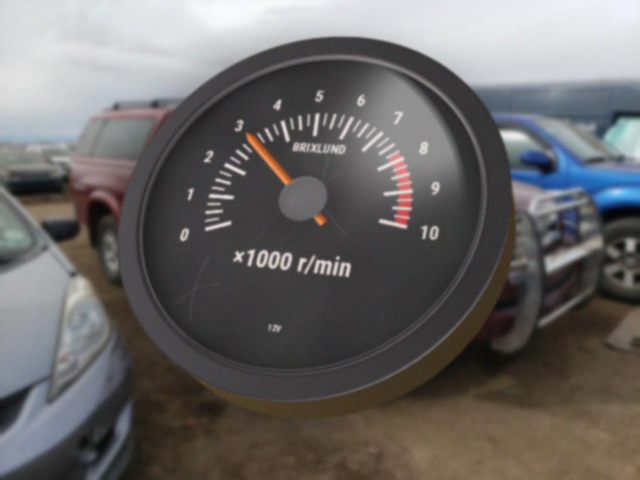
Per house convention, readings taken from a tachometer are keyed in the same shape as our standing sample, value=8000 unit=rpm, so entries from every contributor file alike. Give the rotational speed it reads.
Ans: value=3000 unit=rpm
